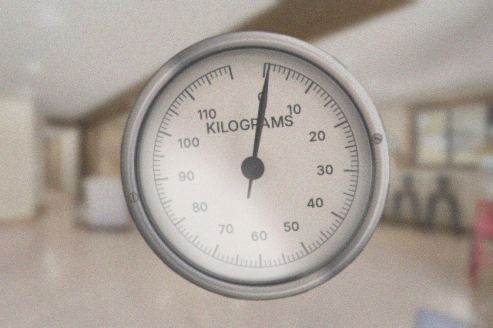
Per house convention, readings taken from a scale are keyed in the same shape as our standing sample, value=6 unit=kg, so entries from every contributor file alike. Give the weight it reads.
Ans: value=1 unit=kg
